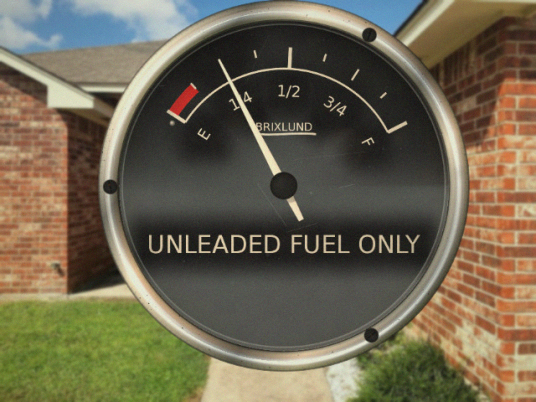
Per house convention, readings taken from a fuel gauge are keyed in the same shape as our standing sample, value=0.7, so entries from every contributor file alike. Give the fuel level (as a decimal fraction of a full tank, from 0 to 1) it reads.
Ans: value=0.25
